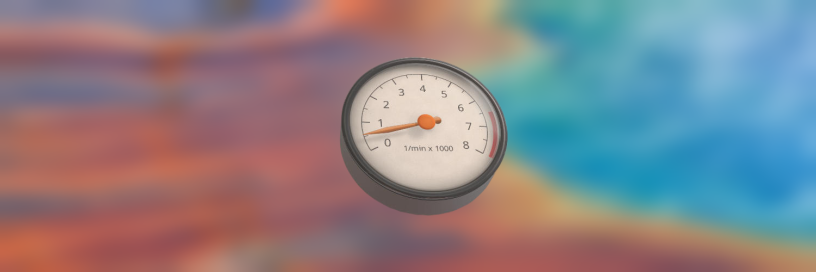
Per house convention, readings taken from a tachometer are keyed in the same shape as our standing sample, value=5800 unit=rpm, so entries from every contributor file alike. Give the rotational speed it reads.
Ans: value=500 unit=rpm
